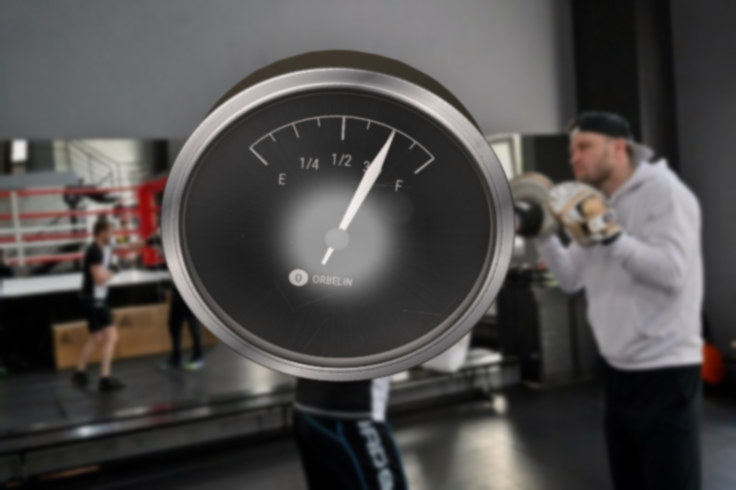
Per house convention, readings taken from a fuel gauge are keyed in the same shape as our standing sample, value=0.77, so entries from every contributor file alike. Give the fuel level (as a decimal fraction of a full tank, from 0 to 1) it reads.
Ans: value=0.75
